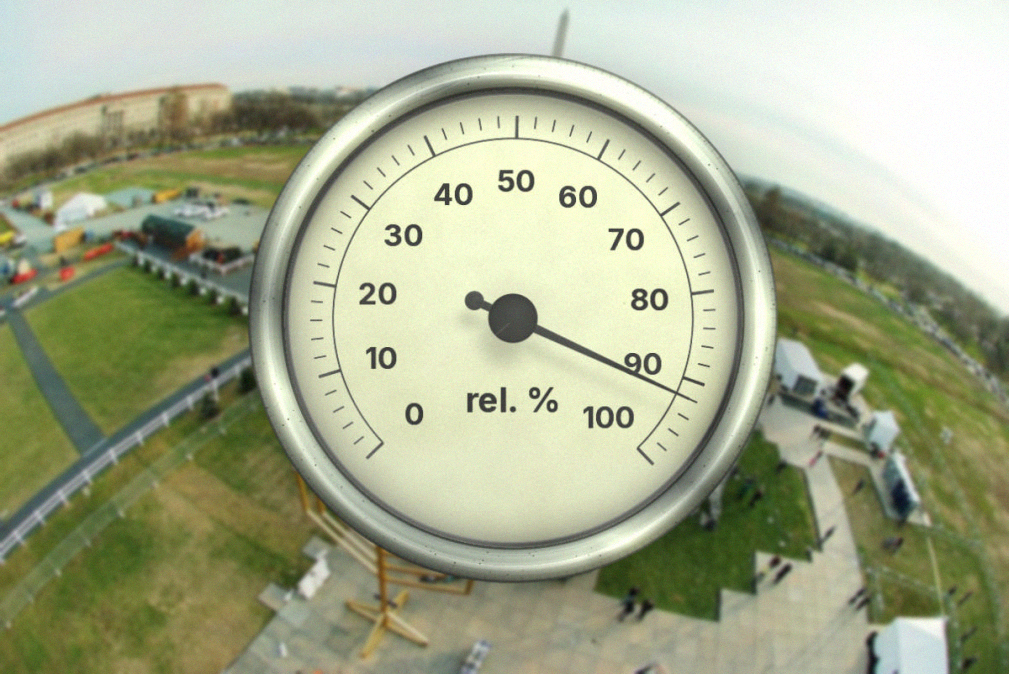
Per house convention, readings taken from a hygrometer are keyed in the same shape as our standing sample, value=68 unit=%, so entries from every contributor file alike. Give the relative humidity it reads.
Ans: value=92 unit=%
